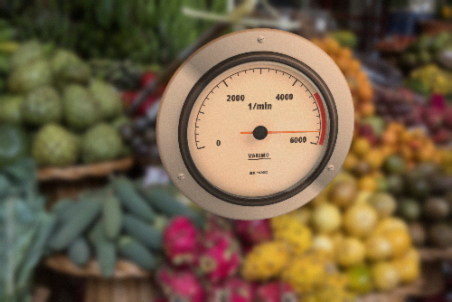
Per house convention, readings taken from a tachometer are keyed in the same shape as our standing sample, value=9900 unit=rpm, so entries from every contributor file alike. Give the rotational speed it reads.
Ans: value=5600 unit=rpm
